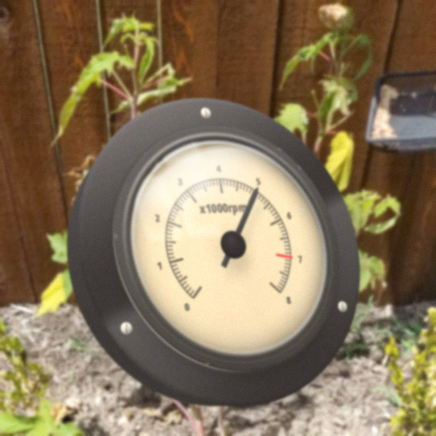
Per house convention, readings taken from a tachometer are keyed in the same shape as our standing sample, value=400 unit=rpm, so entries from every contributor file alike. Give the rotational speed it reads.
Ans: value=5000 unit=rpm
